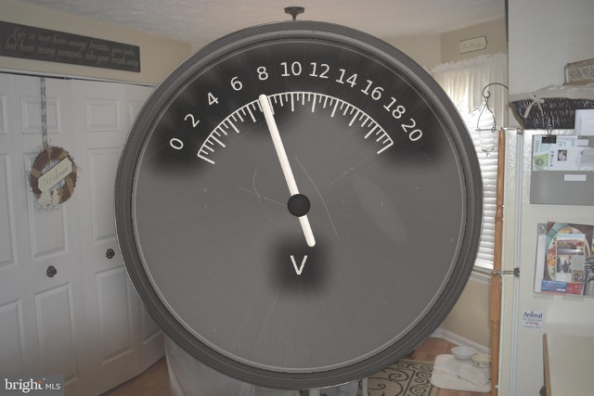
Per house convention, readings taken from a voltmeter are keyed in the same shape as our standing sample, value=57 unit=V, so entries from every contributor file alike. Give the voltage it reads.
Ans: value=7.5 unit=V
